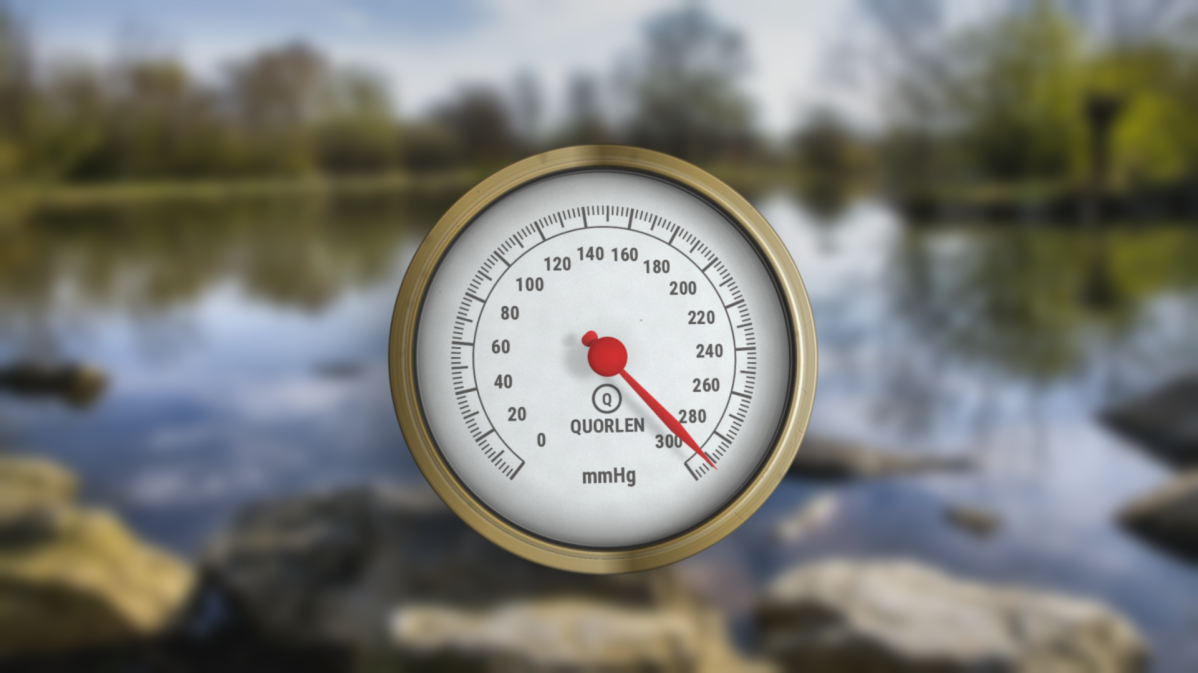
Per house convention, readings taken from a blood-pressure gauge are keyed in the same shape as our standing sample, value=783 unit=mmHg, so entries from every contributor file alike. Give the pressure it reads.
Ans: value=292 unit=mmHg
